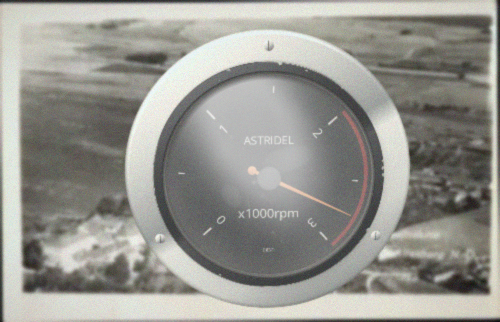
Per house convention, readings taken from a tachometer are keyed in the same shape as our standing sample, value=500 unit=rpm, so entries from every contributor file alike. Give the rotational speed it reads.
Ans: value=2750 unit=rpm
